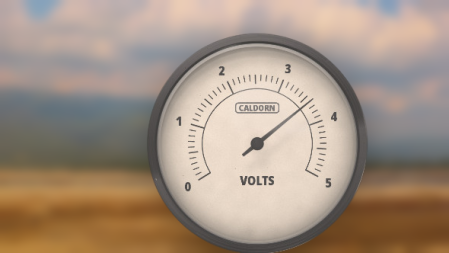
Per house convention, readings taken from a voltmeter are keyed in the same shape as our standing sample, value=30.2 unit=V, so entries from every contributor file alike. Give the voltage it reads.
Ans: value=3.6 unit=V
